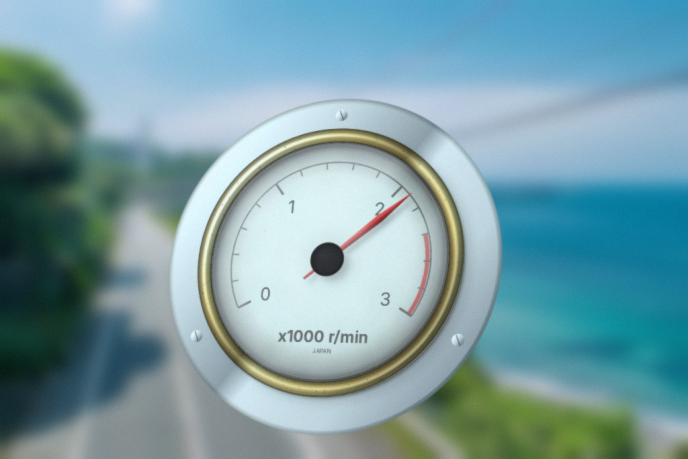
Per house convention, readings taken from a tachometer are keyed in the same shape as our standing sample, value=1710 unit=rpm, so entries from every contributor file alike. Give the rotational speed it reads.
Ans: value=2100 unit=rpm
